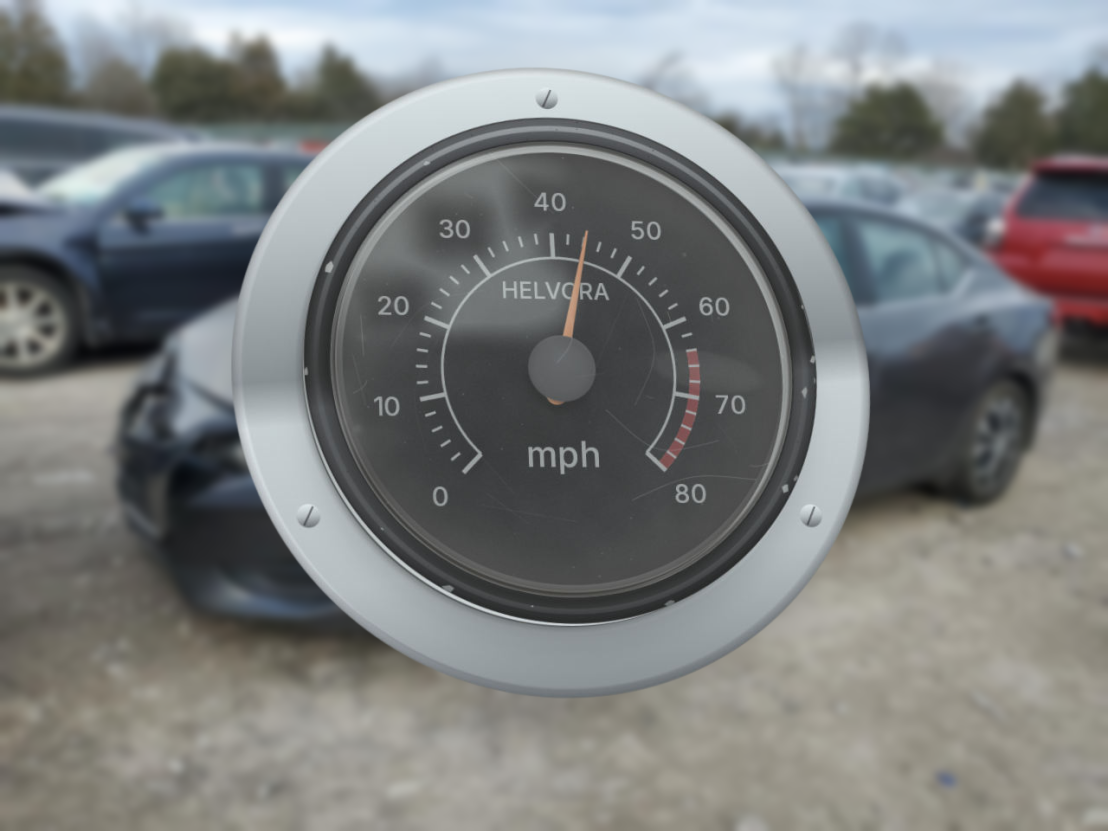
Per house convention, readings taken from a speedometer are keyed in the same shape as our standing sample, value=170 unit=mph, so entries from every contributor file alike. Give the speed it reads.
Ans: value=44 unit=mph
